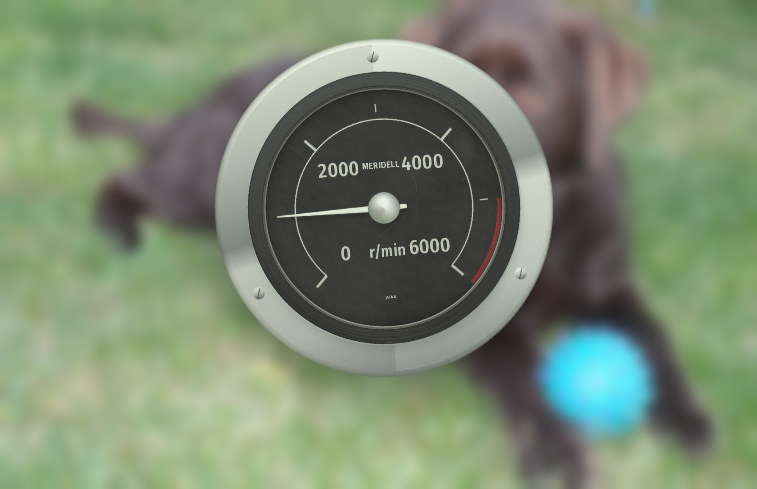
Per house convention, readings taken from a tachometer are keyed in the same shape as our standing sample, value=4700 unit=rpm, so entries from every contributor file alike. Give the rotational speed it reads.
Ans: value=1000 unit=rpm
